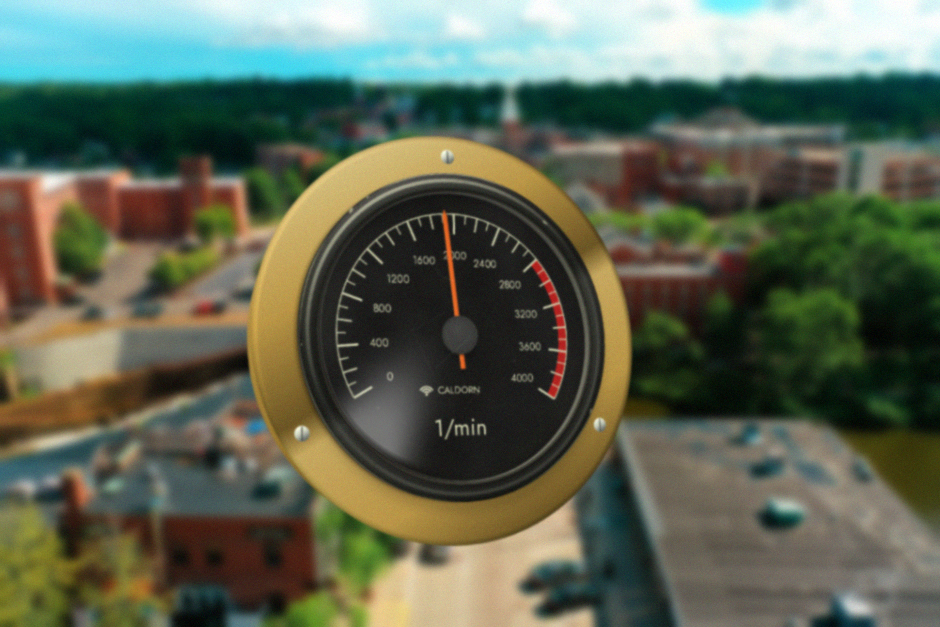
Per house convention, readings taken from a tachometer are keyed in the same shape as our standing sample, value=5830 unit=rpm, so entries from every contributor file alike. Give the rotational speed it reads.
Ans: value=1900 unit=rpm
